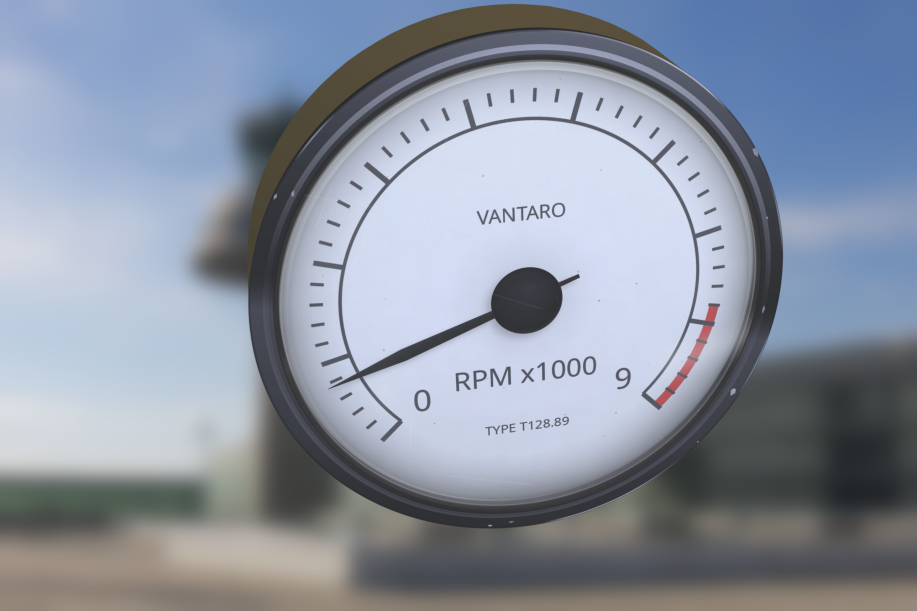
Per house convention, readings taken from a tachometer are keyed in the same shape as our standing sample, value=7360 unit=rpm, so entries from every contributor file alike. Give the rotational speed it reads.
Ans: value=800 unit=rpm
